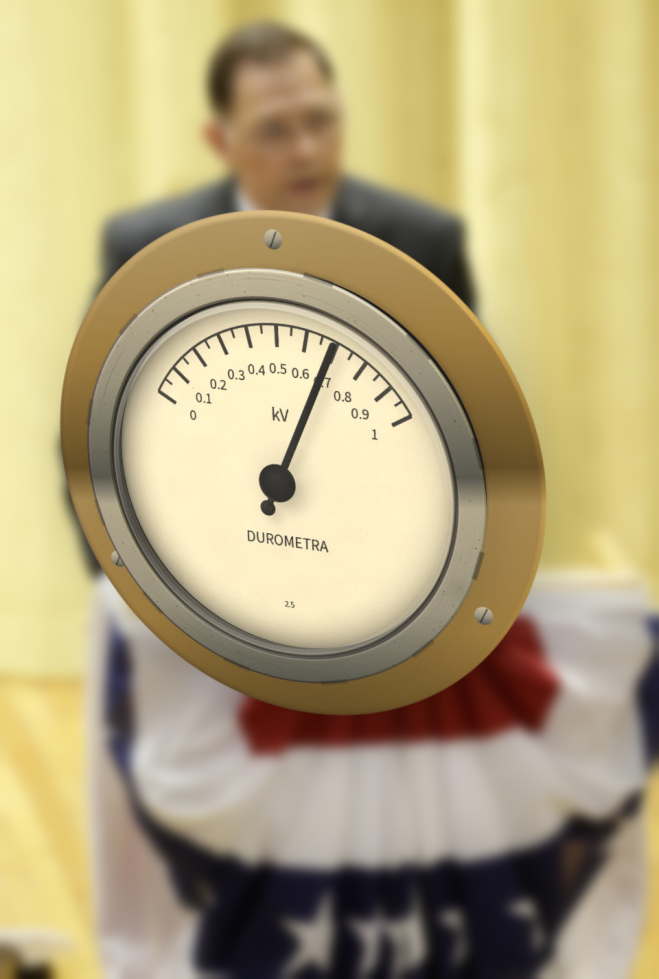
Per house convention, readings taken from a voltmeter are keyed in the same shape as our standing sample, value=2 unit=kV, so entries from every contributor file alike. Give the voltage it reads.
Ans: value=0.7 unit=kV
